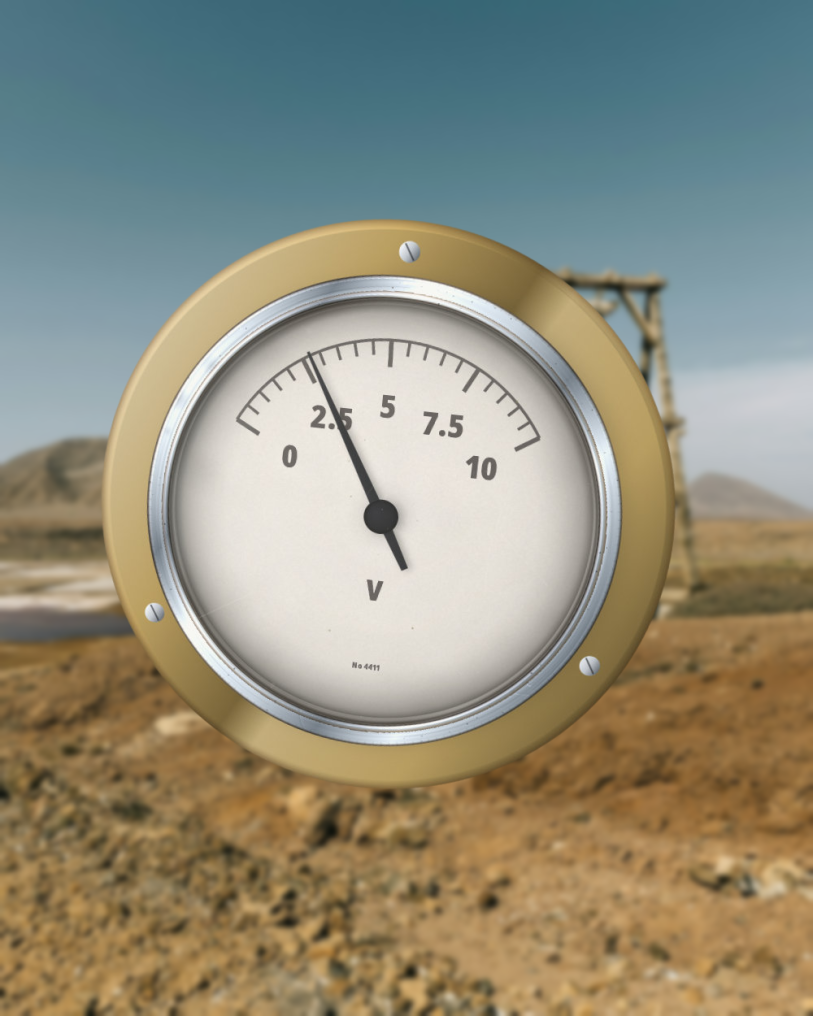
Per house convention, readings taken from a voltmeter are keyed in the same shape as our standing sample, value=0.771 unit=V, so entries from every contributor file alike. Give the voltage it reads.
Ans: value=2.75 unit=V
